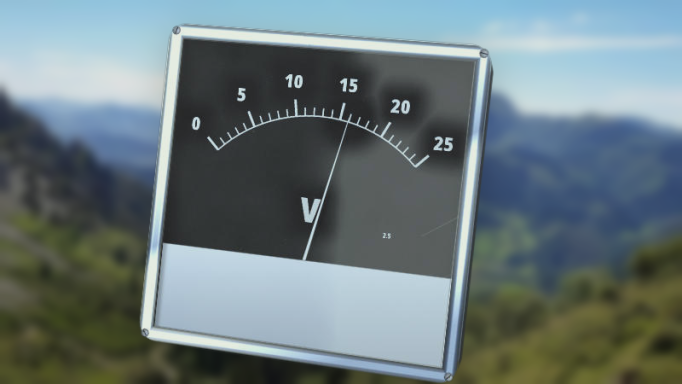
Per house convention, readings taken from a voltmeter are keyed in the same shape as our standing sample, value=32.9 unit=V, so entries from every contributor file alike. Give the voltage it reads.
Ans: value=16 unit=V
